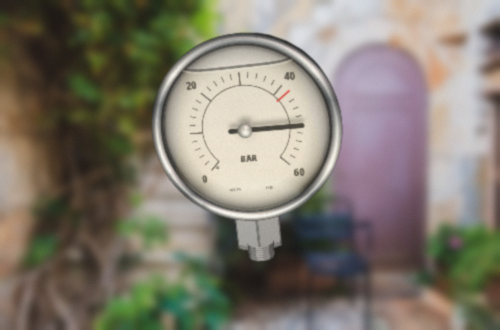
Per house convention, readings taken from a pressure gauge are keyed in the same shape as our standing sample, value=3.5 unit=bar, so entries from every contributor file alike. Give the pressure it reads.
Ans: value=50 unit=bar
